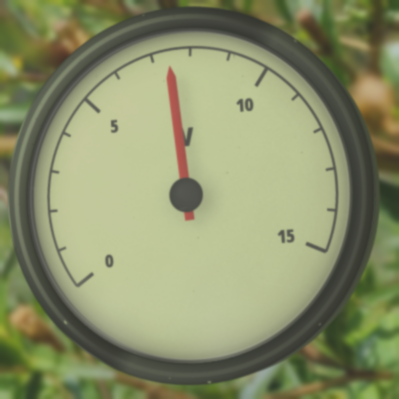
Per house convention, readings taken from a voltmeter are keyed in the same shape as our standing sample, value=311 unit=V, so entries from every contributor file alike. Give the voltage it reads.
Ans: value=7.5 unit=V
